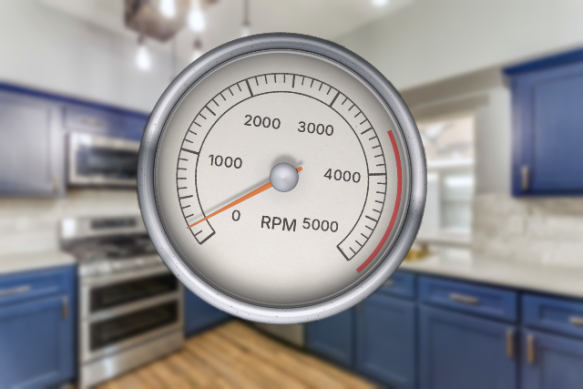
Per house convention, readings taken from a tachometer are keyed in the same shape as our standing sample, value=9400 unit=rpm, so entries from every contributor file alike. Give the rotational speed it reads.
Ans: value=200 unit=rpm
